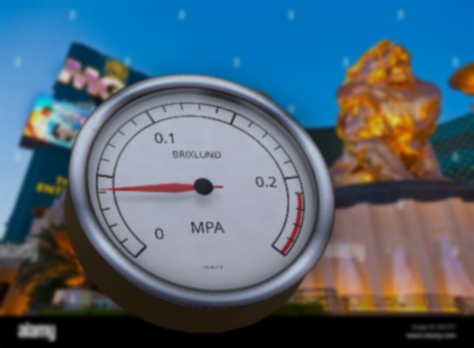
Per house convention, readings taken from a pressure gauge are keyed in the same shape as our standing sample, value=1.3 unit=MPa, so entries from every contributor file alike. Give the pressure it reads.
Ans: value=0.04 unit=MPa
